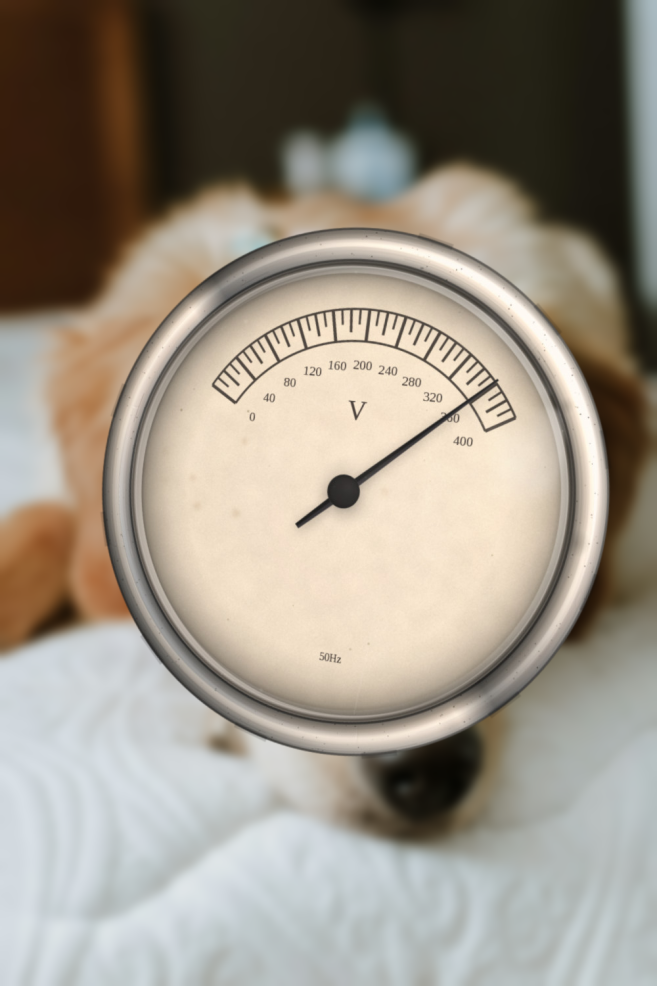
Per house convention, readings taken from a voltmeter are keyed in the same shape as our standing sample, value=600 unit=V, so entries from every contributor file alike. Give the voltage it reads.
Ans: value=360 unit=V
